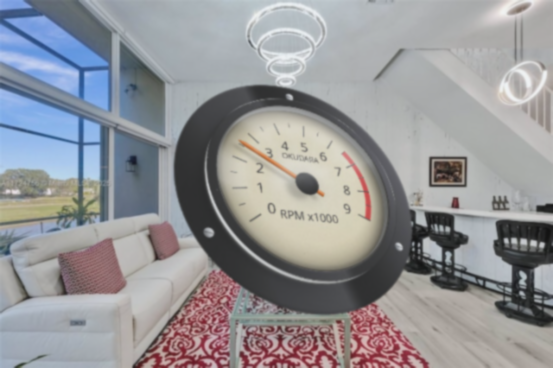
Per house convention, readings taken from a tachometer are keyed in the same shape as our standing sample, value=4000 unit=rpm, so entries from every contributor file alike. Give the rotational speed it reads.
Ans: value=2500 unit=rpm
